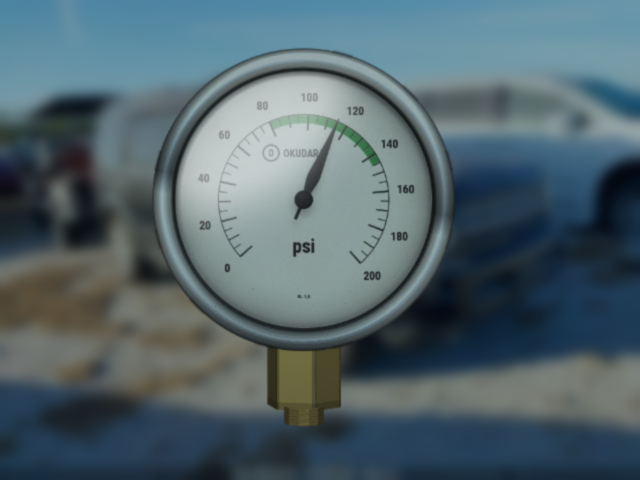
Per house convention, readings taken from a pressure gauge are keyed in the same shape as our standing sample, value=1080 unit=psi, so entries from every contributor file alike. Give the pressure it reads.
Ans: value=115 unit=psi
